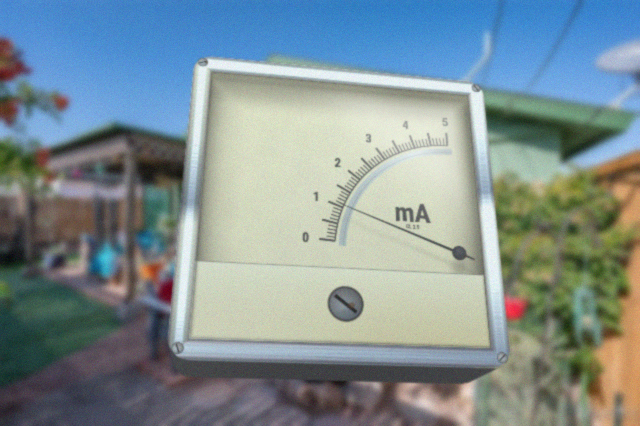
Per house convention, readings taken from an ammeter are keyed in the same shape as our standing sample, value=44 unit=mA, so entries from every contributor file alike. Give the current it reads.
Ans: value=1 unit=mA
